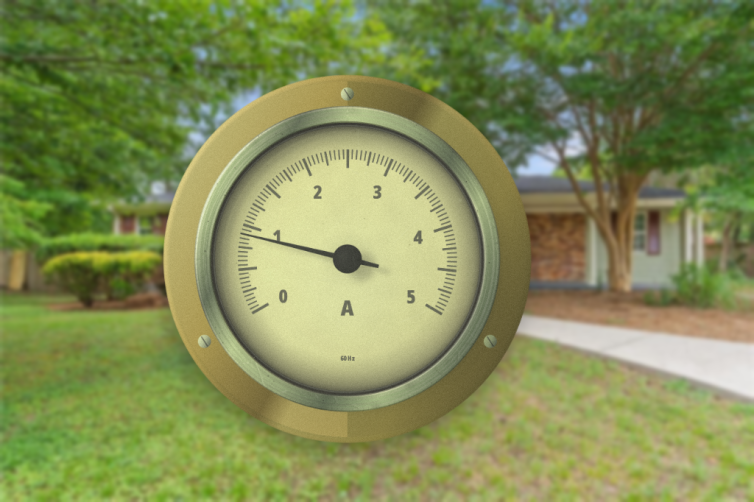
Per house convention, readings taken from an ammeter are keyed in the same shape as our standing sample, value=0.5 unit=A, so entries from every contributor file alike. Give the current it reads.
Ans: value=0.9 unit=A
